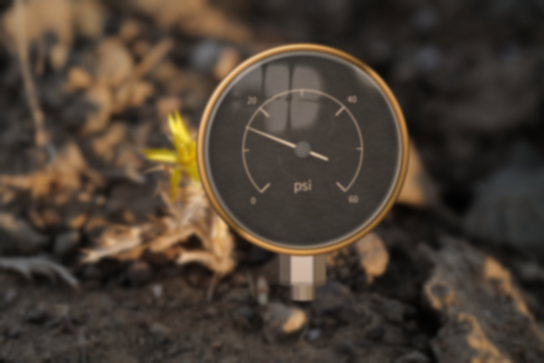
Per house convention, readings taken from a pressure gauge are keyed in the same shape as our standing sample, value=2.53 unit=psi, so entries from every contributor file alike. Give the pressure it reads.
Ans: value=15 unit=psi
